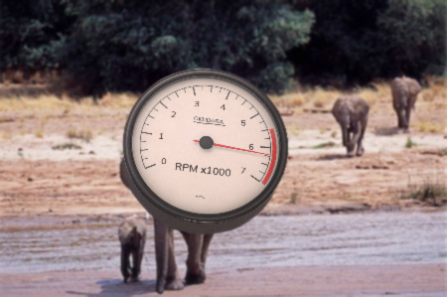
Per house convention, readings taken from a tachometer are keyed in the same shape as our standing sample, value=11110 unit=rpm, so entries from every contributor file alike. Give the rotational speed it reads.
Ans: value=6250 unit=rpm
